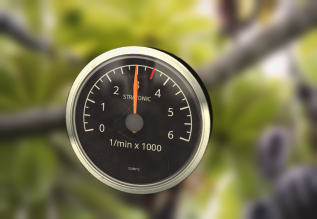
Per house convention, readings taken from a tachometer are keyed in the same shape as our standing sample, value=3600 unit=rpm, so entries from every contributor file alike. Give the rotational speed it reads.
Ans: value=3000 unit=rpm
